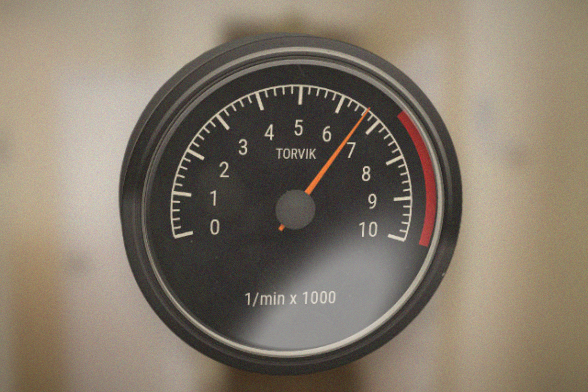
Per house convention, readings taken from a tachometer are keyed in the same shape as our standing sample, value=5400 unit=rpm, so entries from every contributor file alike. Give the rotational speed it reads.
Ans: value=6600 unit=rpm
